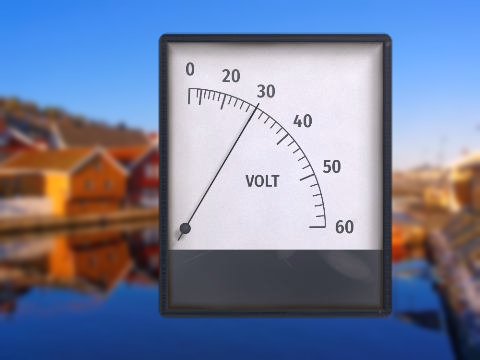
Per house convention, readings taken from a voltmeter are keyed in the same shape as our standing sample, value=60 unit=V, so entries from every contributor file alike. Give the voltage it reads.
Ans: value=30 unit=V
